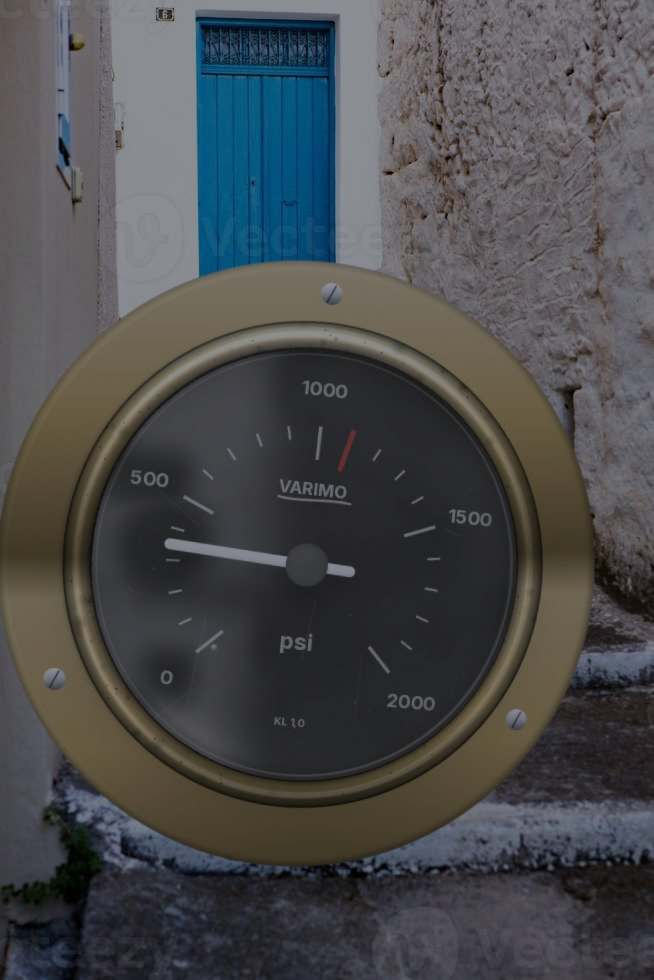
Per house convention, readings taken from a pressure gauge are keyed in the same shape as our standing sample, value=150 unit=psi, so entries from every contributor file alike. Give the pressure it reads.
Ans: value=350 unit=psi
